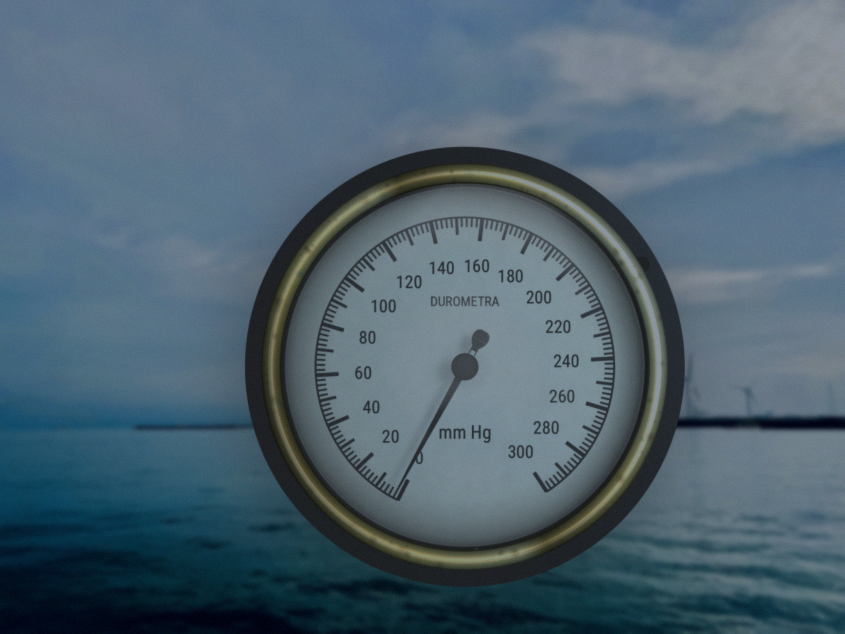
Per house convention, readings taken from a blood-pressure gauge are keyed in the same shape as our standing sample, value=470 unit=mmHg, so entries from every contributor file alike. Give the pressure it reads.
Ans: value=2 unit=mmHg
